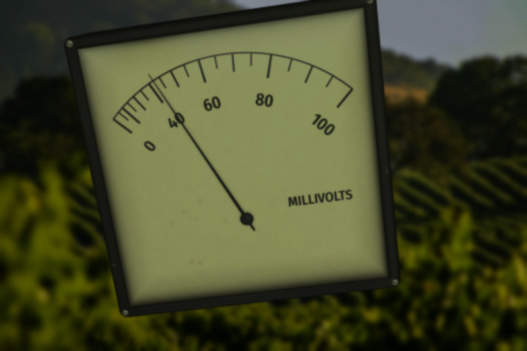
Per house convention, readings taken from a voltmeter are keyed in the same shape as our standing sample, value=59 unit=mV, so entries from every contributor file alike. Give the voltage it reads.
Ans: value=42.5 unit=mV
